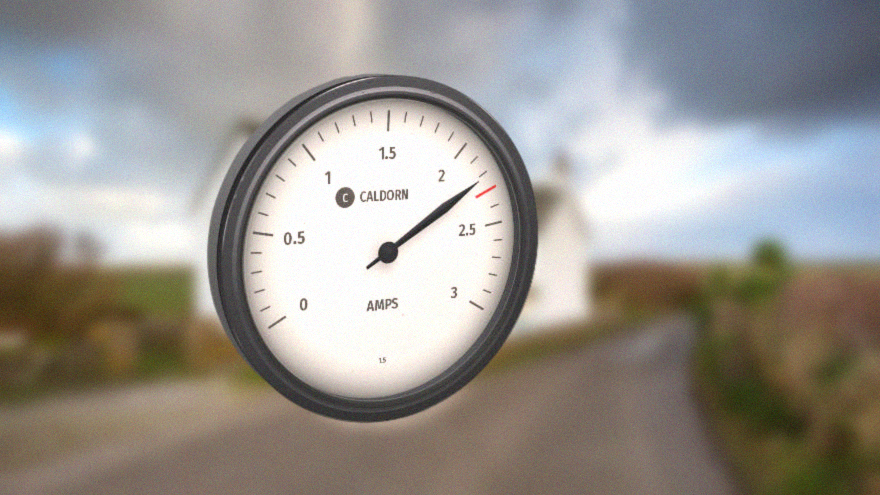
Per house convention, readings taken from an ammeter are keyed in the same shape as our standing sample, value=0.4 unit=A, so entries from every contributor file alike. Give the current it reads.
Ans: value=2.2 unit=A
